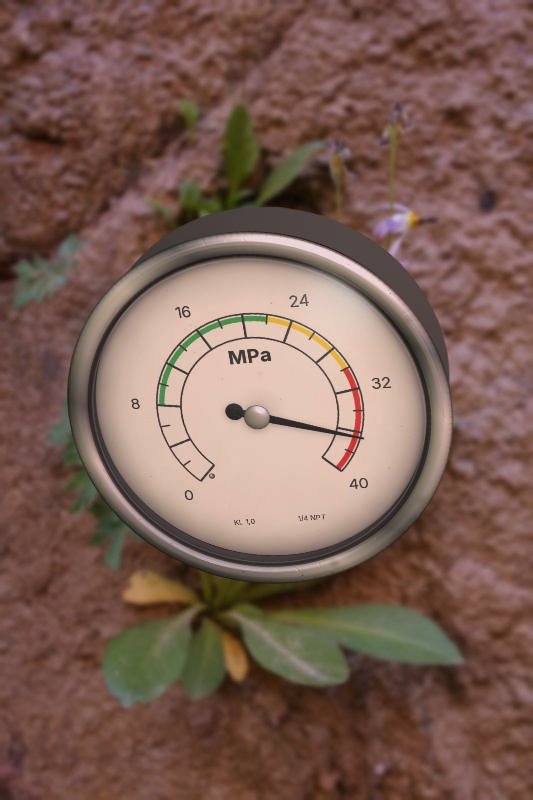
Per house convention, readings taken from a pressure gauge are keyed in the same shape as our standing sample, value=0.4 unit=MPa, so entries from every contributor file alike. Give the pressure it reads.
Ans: value=36 unit=MPa
